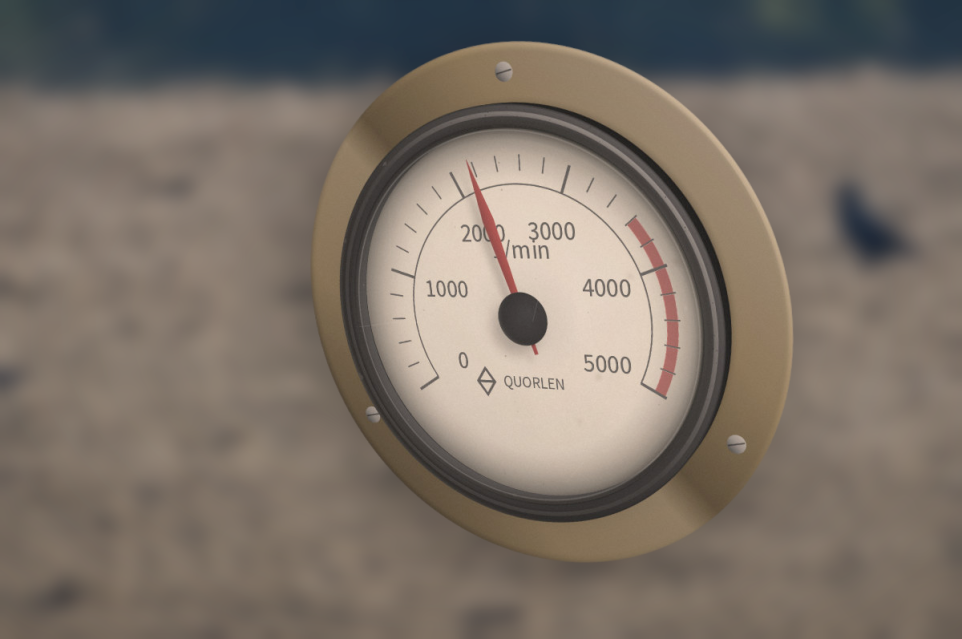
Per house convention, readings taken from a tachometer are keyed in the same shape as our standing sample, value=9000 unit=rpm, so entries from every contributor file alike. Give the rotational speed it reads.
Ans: value=2200 unit=rpm
